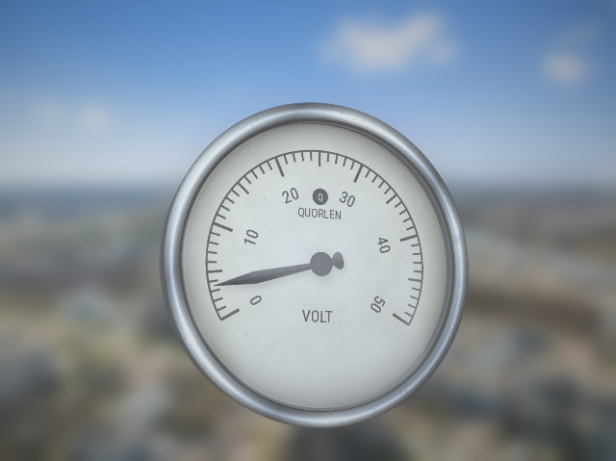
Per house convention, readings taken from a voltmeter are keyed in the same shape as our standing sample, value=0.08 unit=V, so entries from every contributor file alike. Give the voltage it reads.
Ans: value=3.5 unit=V
